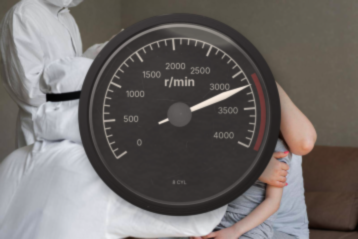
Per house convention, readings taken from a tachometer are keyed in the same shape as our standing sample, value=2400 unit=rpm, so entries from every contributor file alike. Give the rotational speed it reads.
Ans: value=3200 unit=rpm
